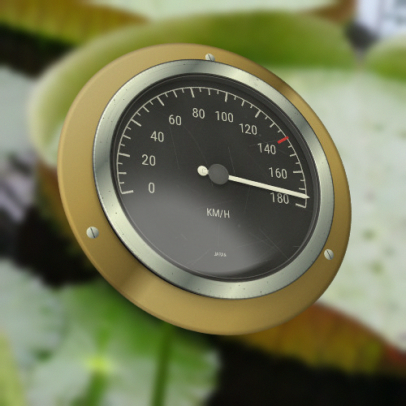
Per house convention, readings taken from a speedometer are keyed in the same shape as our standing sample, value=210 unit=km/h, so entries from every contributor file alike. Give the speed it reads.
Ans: value=175 unit=km/h
